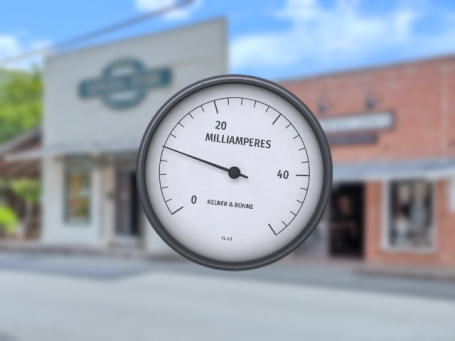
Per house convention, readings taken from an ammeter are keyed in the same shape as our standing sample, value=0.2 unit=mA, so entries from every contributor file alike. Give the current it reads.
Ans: value=10 unit=mA
